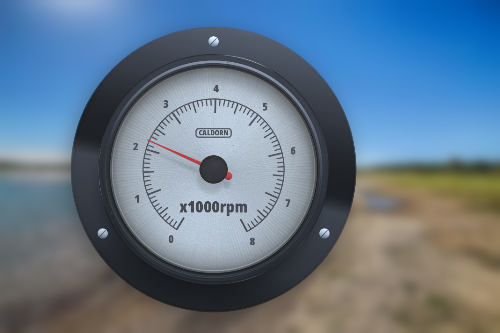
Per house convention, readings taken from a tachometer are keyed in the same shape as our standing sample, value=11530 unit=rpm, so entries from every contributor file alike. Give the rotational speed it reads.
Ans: value=2200 unit=rpm
